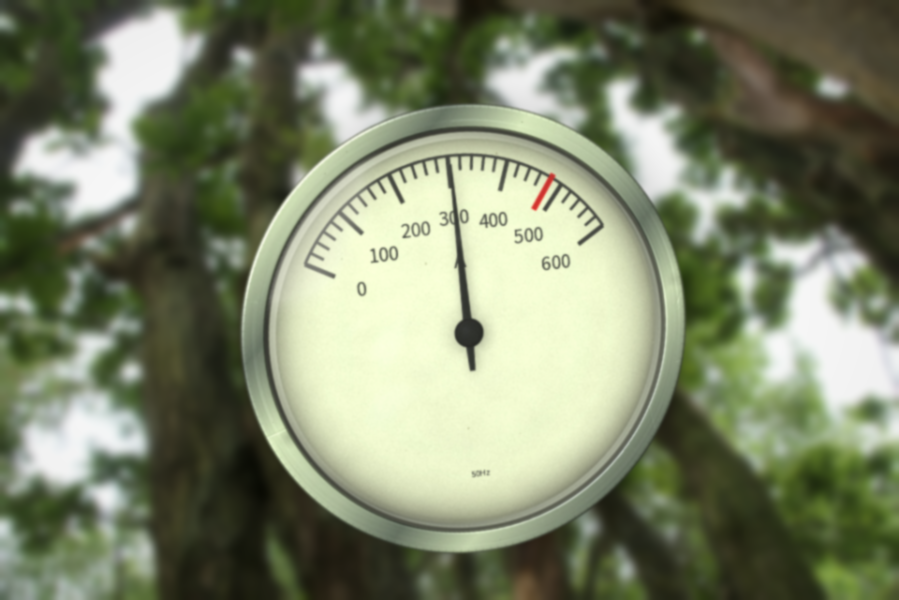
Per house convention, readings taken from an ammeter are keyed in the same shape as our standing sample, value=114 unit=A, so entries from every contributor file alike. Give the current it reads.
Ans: value=300 unit=A
